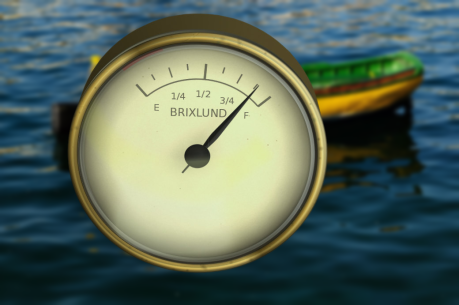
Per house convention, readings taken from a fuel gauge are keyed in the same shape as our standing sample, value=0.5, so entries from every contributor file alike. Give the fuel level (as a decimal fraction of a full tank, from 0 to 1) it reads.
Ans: value=0.875
